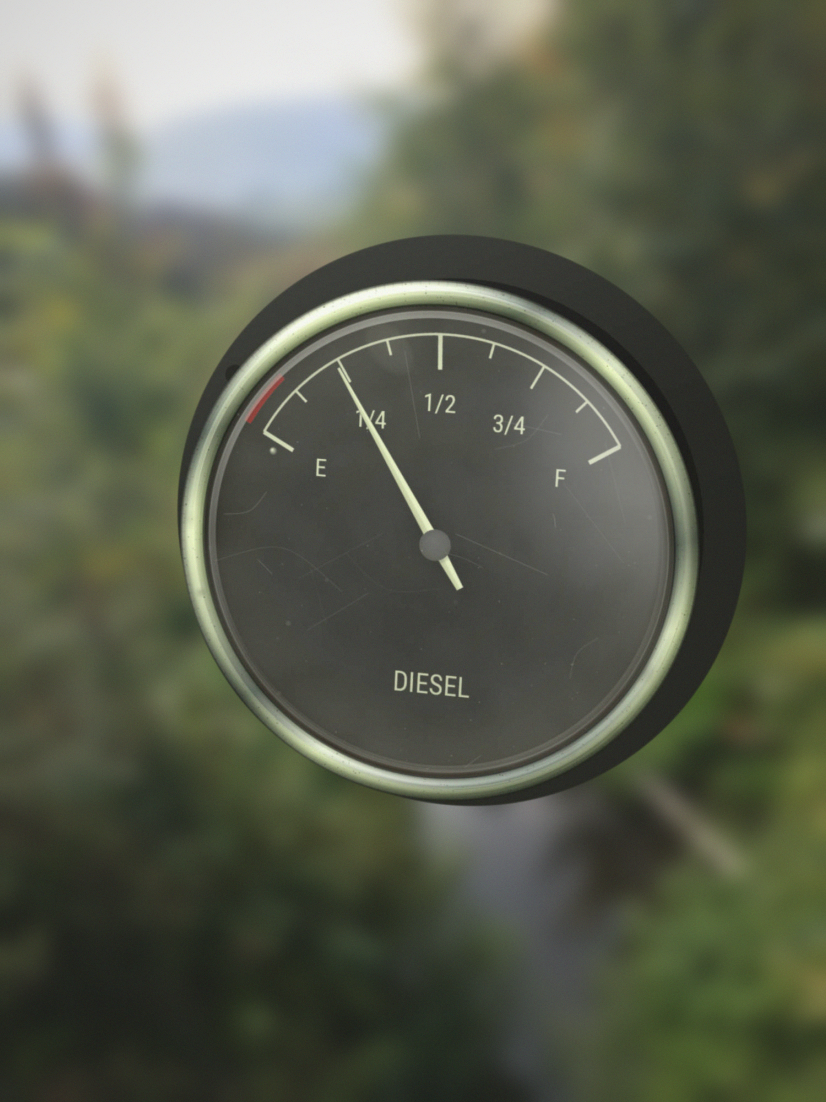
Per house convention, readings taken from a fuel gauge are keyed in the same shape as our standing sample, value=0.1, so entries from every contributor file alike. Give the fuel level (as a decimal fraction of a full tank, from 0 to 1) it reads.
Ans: value=0.25
